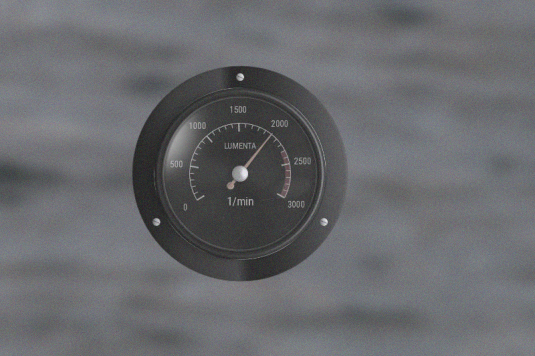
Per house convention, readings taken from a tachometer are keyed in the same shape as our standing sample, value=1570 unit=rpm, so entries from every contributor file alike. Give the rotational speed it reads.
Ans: value=2000 unit=rpm
